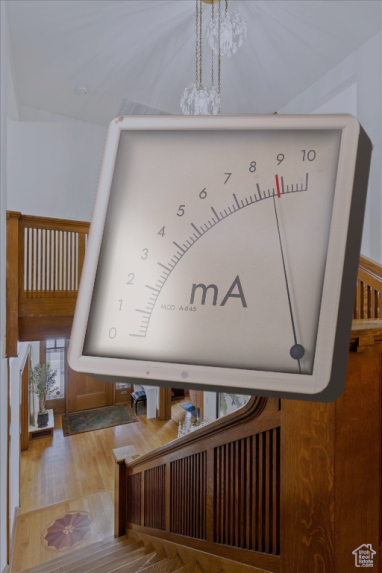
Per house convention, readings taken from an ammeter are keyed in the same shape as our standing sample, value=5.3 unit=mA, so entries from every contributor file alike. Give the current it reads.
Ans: value=8.6 unit=mA
